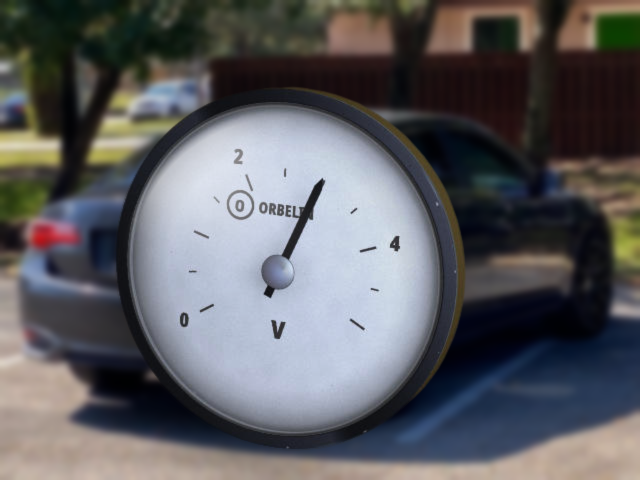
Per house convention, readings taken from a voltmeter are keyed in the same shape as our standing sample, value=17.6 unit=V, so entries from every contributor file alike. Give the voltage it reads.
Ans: value=3 unit=V
